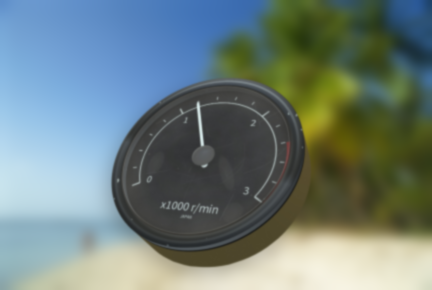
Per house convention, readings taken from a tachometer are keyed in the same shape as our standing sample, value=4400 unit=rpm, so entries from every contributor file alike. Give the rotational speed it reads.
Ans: value=1200 unit=rpm
